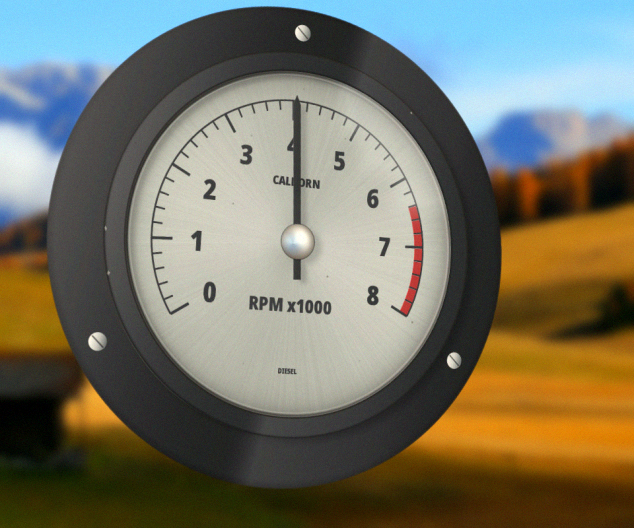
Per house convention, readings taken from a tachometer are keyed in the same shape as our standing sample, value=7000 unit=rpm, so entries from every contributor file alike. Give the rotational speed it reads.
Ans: value=4000 unit=rpm
